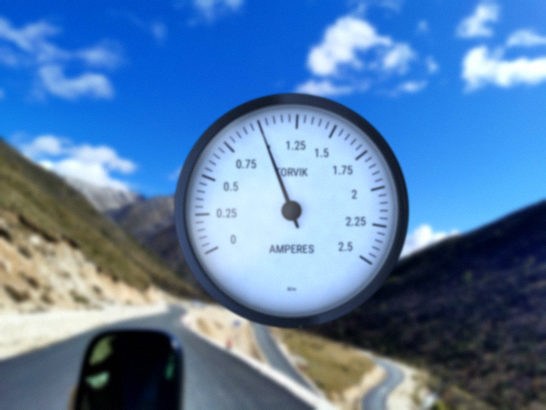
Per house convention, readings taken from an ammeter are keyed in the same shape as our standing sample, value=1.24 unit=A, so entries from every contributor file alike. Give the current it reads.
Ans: value=1 unit=A
